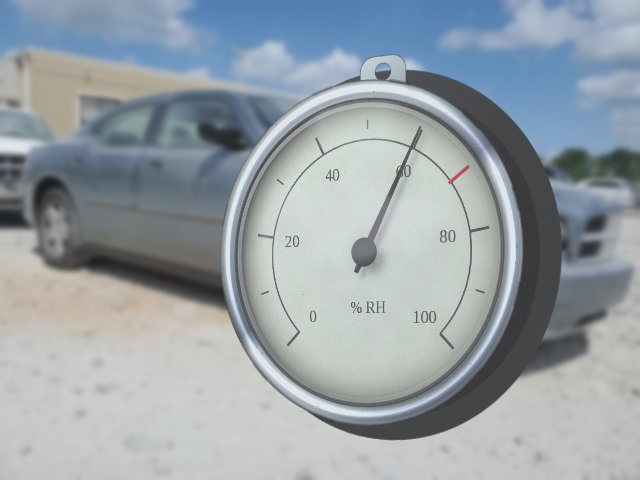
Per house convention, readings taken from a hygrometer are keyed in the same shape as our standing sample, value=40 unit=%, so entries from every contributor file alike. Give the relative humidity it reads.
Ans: value=60 unit=%
